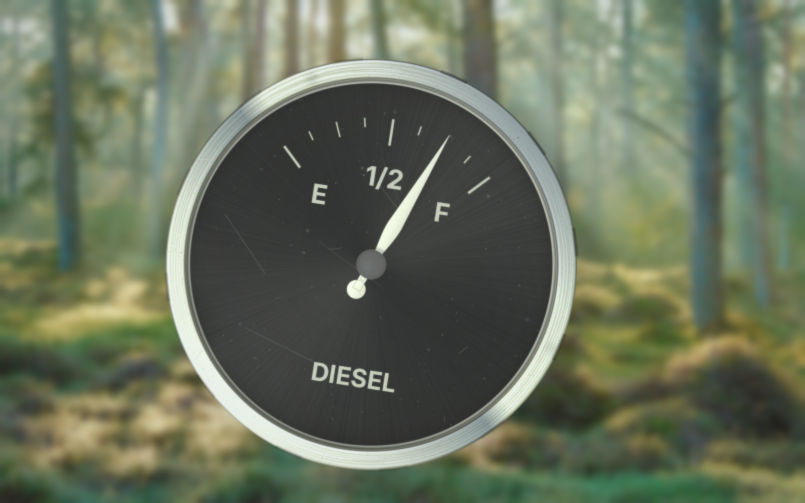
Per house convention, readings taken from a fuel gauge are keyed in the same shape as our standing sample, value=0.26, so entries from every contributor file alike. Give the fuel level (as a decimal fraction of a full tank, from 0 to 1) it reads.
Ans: value=0.75
